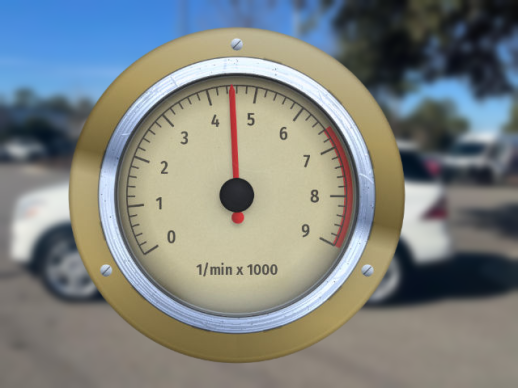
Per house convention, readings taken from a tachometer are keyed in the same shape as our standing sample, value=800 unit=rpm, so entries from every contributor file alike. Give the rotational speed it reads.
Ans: value=4500 unit=rpm
